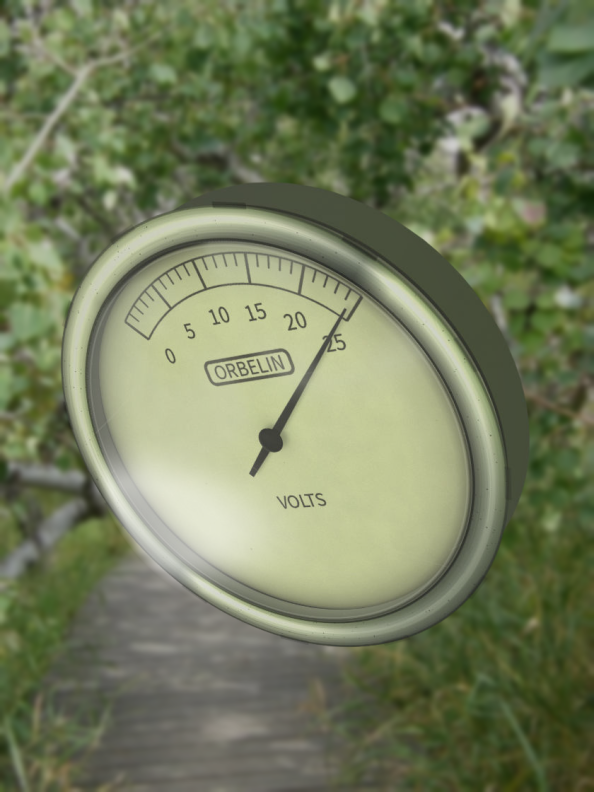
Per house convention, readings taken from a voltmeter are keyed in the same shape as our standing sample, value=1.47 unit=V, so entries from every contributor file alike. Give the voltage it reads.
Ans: value=24.5 unit=V
